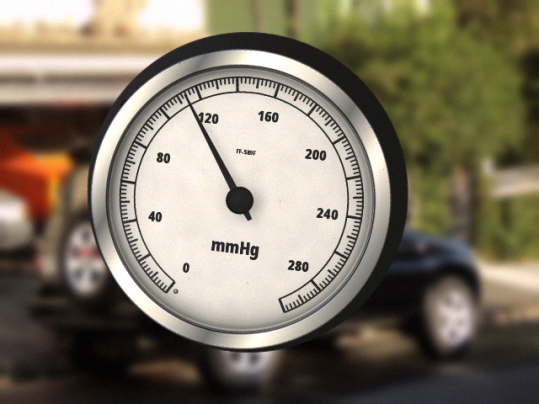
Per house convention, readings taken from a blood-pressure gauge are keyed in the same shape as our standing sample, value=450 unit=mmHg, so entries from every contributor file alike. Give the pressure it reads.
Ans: value=114 unit=mmHg
